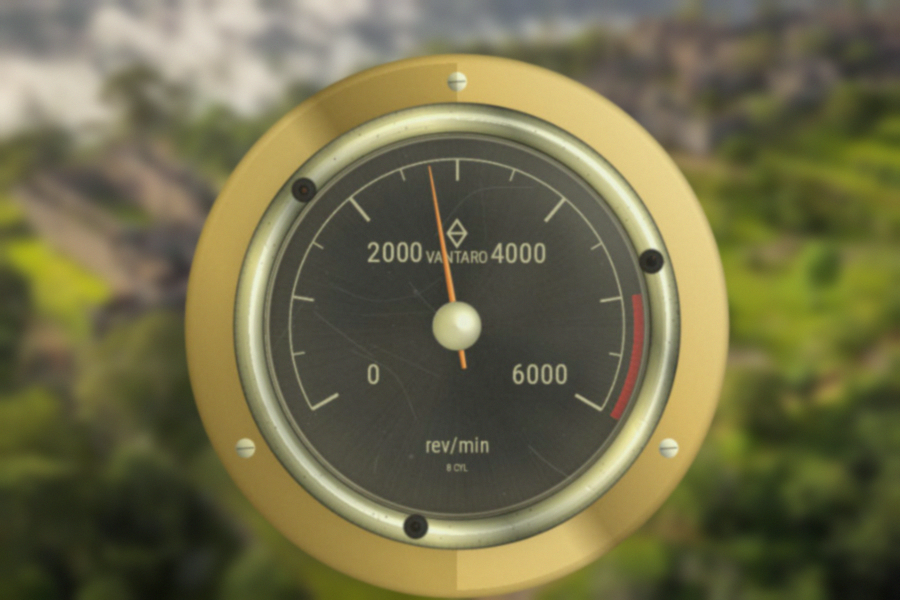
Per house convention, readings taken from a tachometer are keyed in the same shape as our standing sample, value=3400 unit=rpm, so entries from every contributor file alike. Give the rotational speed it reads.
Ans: value=2750 unit=rpm
